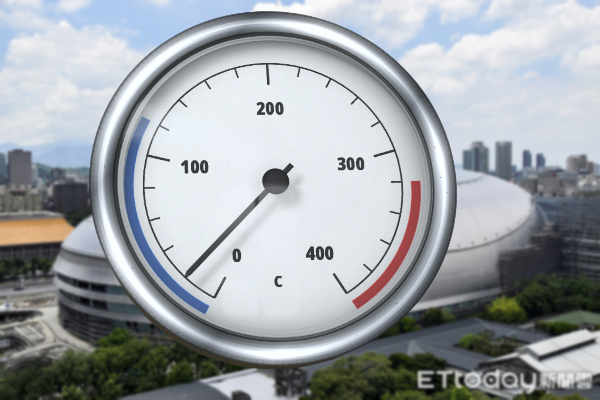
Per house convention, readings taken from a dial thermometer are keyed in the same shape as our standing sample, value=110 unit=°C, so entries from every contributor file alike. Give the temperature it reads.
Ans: value=20 unit=°C
